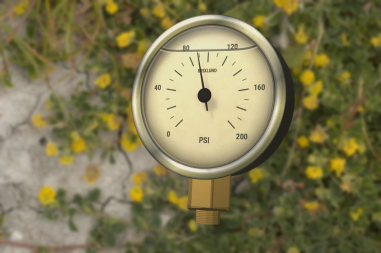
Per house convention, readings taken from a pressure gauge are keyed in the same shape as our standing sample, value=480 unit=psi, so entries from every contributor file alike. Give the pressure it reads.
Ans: value=90 unit=psi
